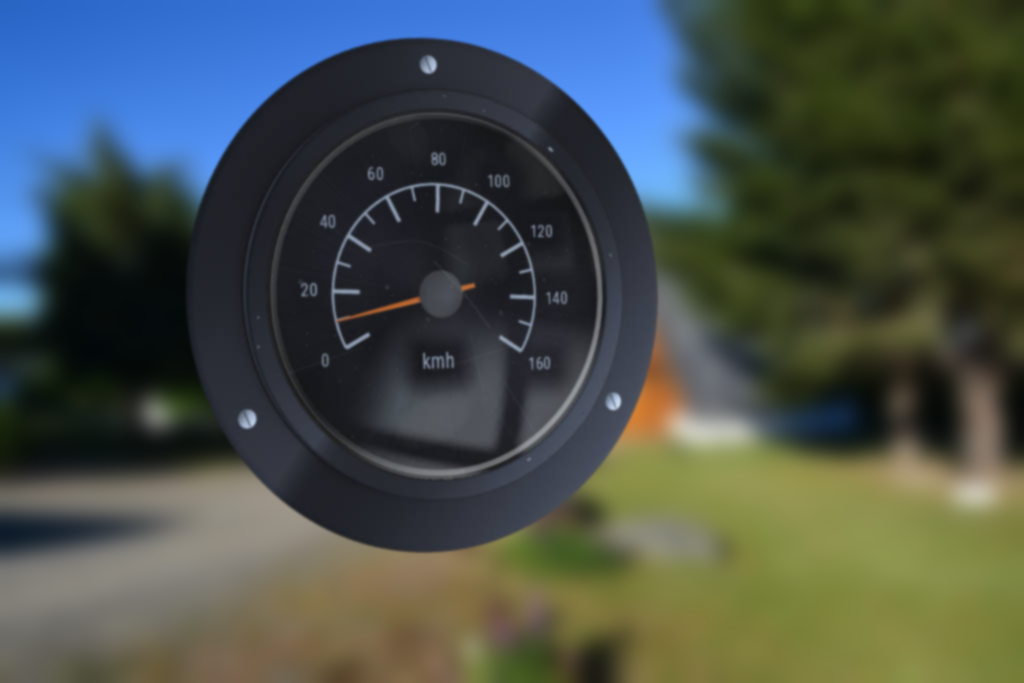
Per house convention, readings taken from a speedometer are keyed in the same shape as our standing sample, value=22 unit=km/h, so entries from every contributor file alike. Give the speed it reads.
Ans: value=10 unit=km/h
